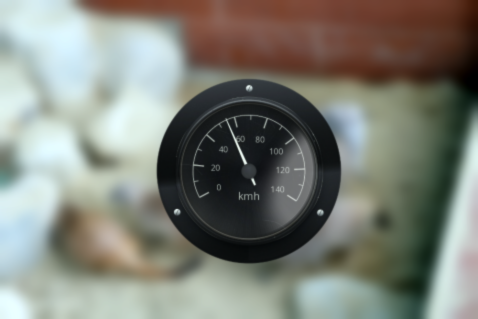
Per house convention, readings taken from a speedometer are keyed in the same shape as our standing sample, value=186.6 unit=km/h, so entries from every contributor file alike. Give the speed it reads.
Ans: value=55 unit=km/h
